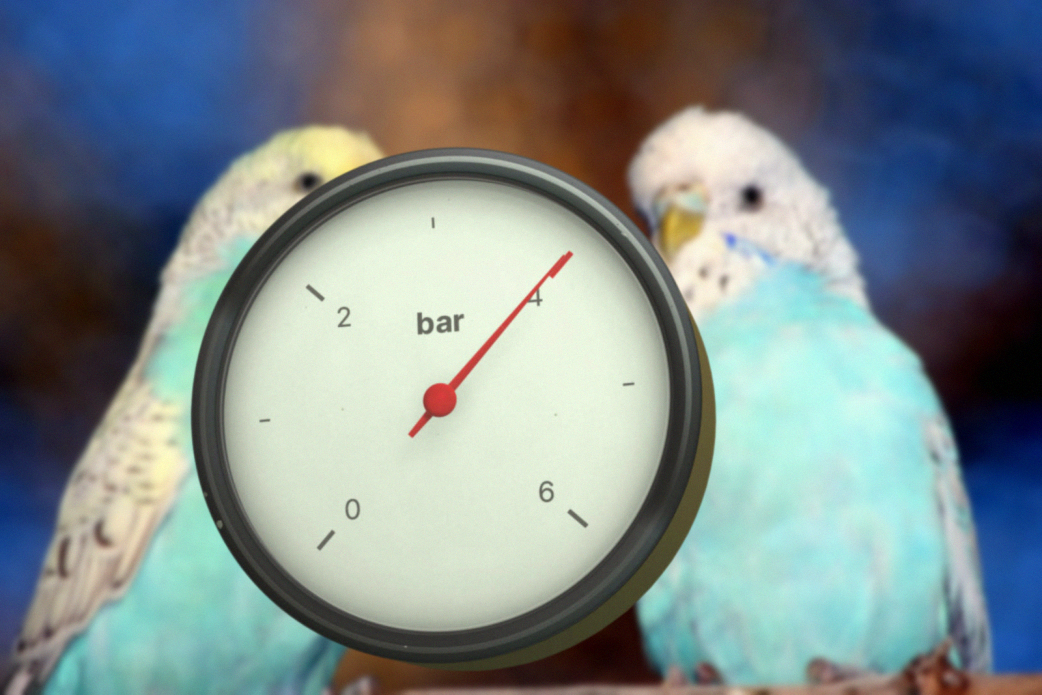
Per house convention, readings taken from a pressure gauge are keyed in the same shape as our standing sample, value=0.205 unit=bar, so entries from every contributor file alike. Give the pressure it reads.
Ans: value=4 unit=bar
